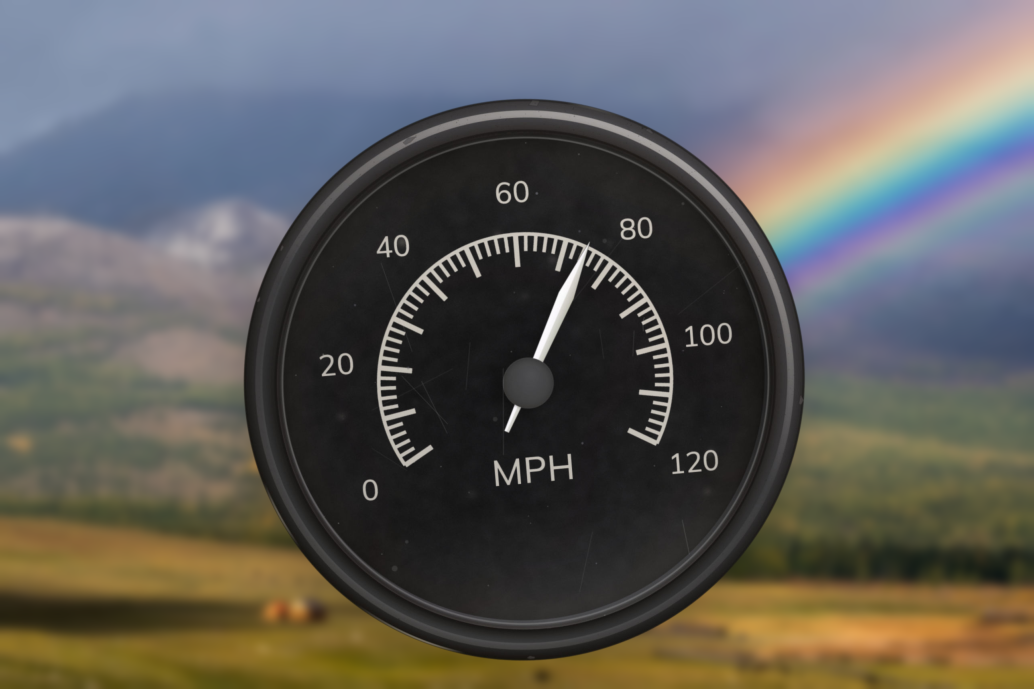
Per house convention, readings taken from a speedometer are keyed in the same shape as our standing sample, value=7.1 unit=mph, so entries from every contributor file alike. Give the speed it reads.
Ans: value=74 unit=mph
